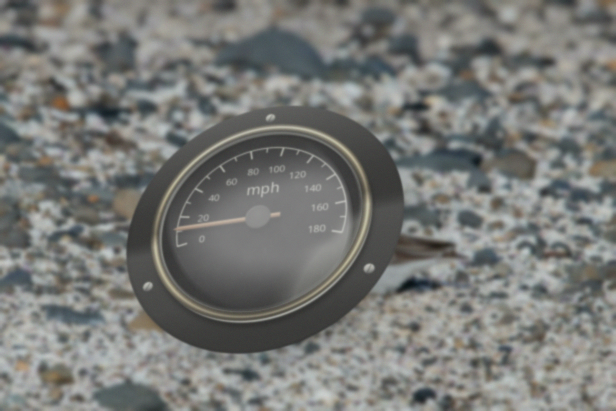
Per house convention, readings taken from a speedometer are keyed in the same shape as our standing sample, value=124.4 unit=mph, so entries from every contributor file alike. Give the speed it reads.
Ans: value=10 unit=mph
